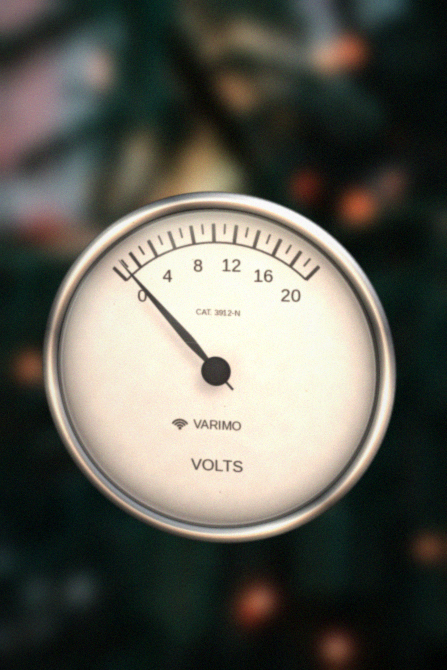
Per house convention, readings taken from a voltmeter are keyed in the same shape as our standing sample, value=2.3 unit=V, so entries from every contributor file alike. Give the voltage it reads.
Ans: value=1 unit=V
